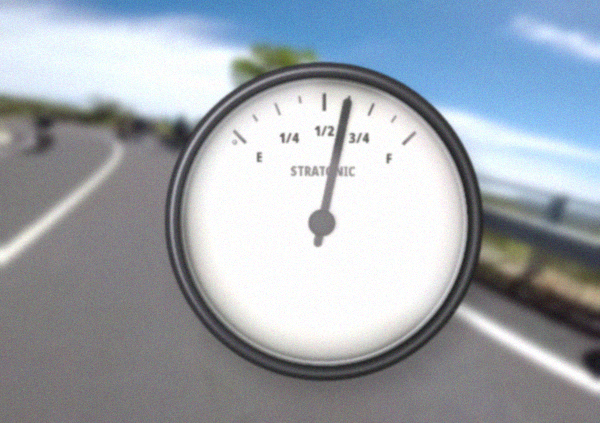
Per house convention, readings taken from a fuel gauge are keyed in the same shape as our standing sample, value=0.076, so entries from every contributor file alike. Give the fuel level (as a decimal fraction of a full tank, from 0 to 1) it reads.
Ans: value=0.625
